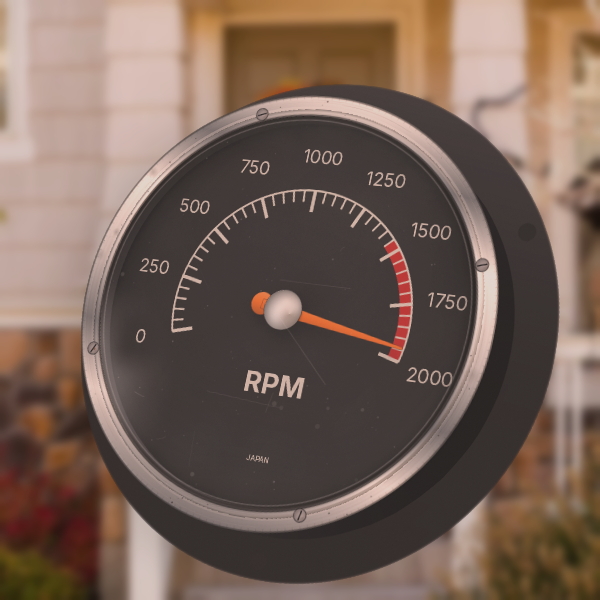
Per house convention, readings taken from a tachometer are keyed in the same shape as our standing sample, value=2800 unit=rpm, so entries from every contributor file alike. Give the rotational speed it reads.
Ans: value=1950 unit=rpm
